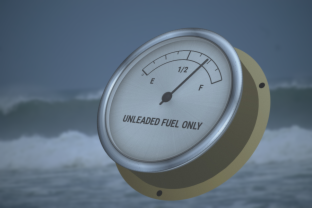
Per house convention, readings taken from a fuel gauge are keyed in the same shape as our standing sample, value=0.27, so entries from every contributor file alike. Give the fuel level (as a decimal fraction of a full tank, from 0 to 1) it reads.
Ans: value=0.75
